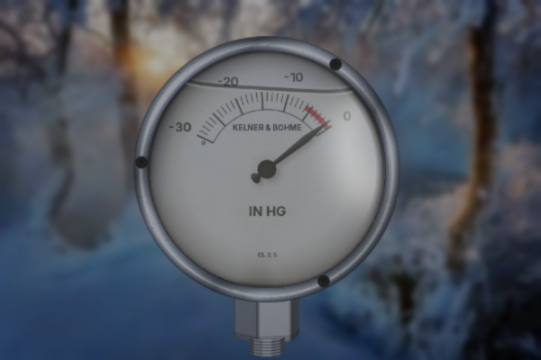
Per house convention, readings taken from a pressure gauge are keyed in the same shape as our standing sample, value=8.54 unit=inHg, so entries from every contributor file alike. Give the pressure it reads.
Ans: value=-1 unit=inHg
